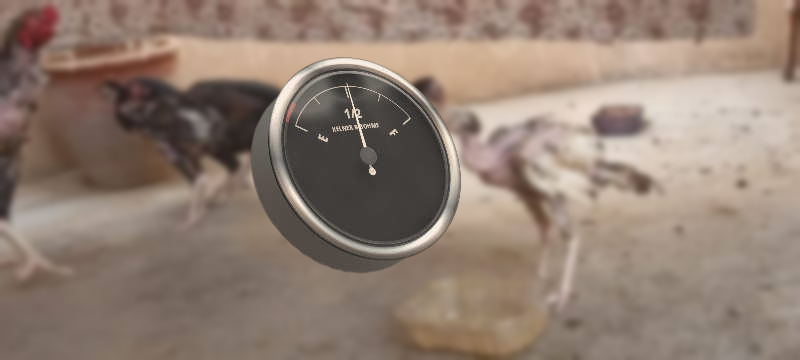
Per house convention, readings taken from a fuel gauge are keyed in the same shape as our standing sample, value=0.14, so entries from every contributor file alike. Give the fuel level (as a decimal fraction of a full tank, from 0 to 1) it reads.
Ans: value=0.5
